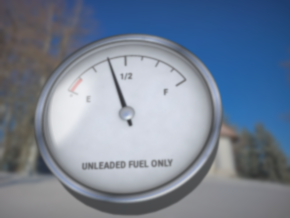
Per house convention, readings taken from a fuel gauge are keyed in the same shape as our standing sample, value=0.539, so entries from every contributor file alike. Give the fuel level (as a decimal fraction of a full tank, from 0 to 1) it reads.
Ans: value=0.375
